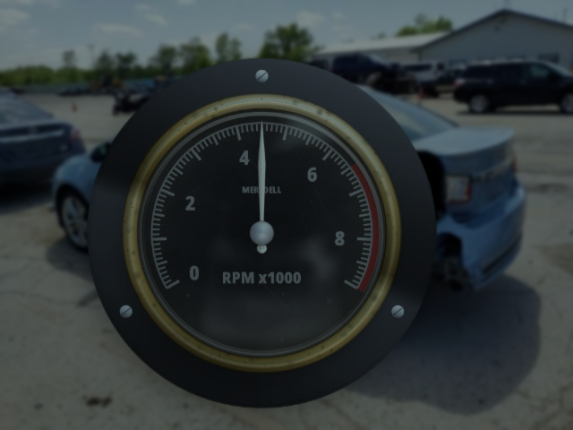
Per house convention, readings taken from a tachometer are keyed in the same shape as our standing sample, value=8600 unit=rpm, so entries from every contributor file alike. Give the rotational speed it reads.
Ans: value=4500 unit=rpm
